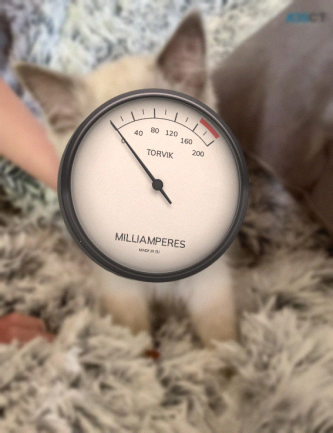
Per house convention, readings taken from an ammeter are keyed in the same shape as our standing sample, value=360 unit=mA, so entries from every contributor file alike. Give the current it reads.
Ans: value=0 unit=mA
